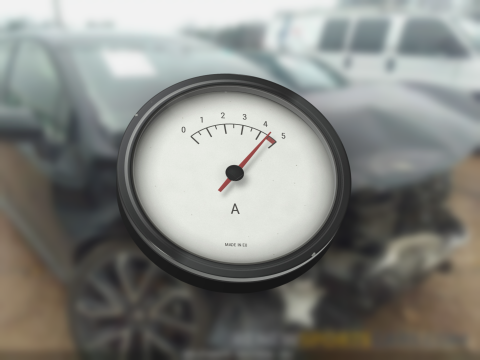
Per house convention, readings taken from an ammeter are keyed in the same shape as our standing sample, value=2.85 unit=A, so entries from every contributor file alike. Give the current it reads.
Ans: value=4.5 unit=A
